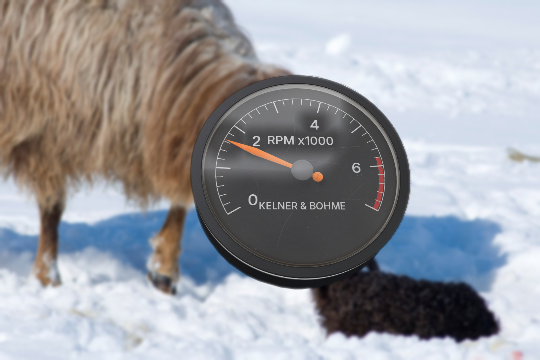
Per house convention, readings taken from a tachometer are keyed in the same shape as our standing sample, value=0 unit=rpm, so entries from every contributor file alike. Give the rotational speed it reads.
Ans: value=1600 unit=rpm
